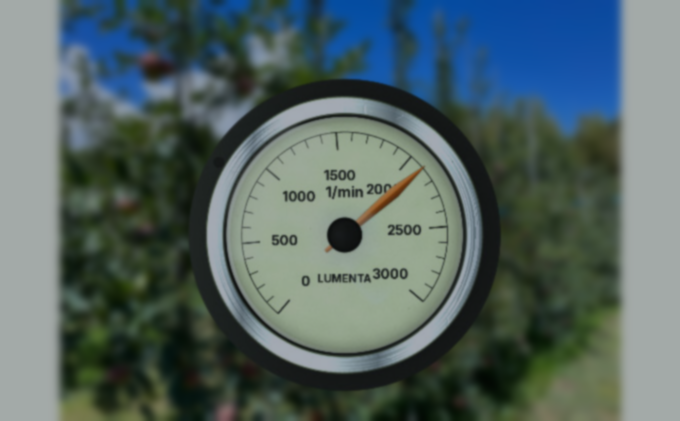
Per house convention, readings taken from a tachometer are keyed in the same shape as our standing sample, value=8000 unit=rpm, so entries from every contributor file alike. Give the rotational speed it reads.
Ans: value=2100 unit=rpm
